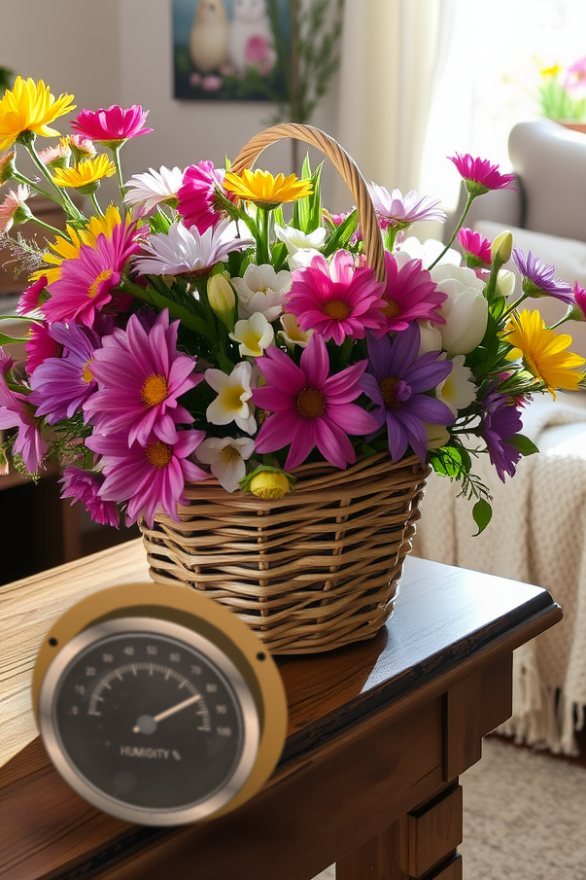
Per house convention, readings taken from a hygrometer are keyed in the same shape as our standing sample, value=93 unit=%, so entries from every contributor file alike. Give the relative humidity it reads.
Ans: value=80 unit=%
